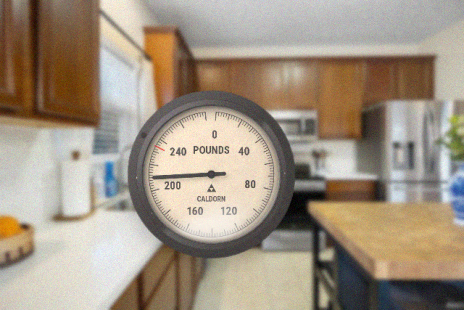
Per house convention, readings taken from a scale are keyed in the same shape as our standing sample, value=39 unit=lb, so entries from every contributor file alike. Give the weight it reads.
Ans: value=210 unit=lb
